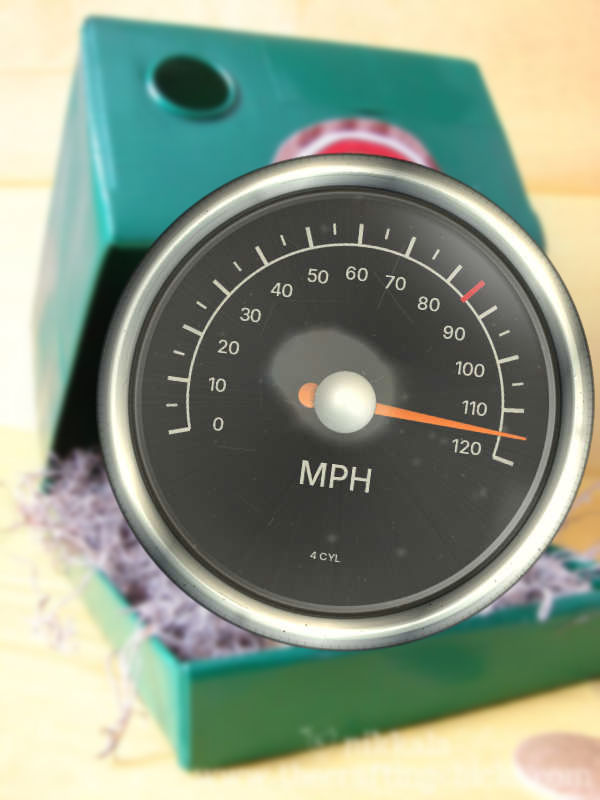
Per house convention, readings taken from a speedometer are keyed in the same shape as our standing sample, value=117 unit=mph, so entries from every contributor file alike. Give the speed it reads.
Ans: value=115 unit=mph
